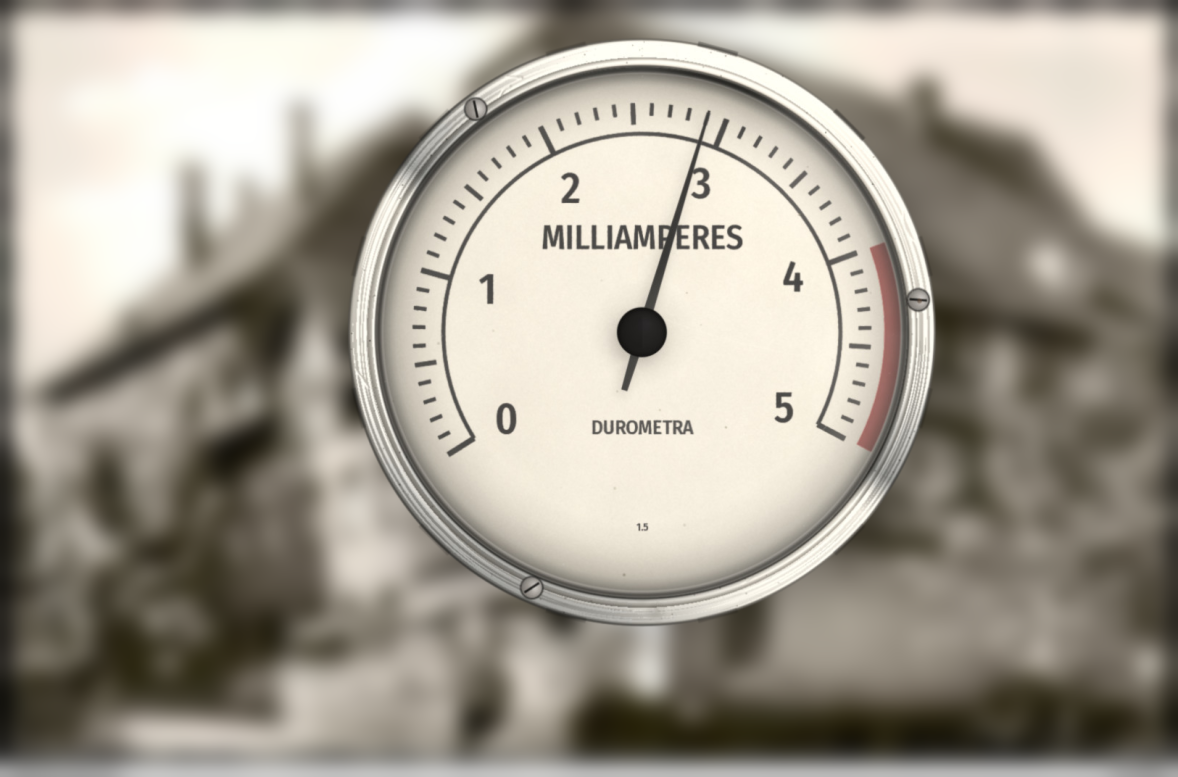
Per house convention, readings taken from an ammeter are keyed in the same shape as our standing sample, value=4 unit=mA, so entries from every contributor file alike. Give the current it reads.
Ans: value=2.9 unit=mA
